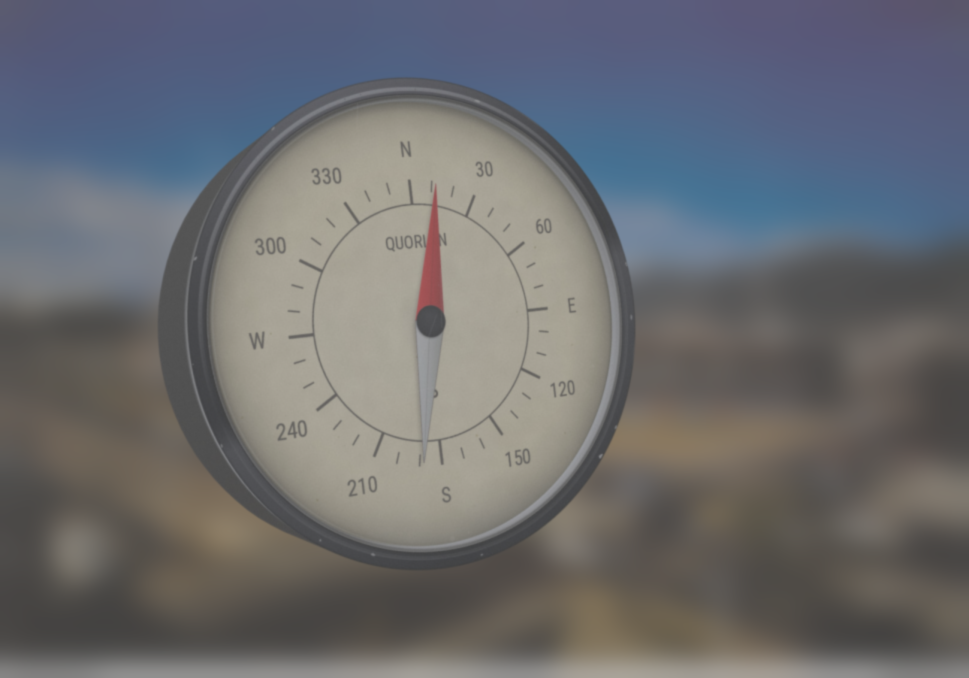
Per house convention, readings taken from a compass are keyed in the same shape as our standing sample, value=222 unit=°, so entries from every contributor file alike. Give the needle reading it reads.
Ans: value=10 unit=°
